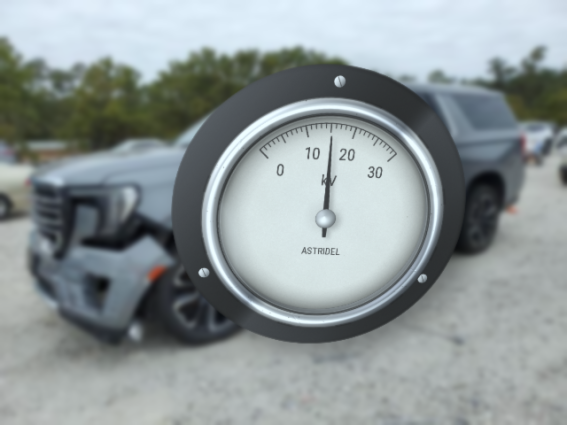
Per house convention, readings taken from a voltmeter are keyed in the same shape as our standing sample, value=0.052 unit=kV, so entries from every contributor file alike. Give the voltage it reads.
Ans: value=15 unit=kV
